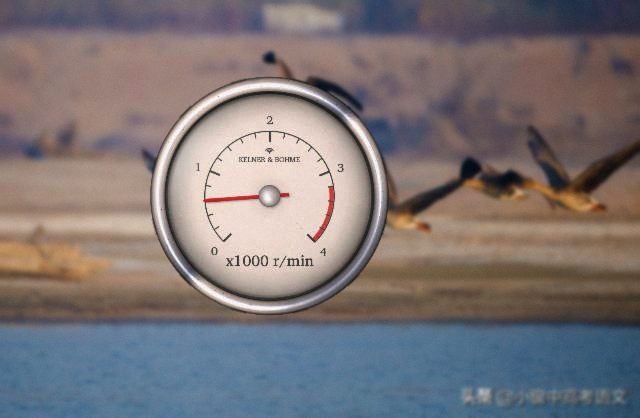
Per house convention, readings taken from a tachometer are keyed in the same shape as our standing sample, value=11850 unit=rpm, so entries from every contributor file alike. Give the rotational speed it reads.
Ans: value=600 unit=rpm
